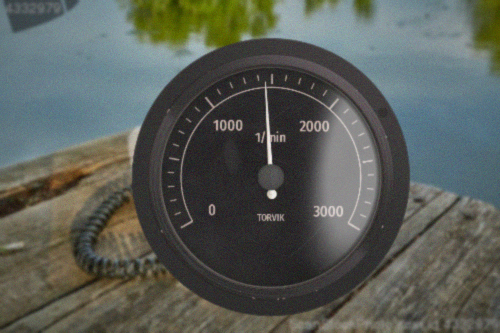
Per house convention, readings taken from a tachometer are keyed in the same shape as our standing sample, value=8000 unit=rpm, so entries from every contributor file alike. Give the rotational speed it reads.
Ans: value=1450 unit=rpm
